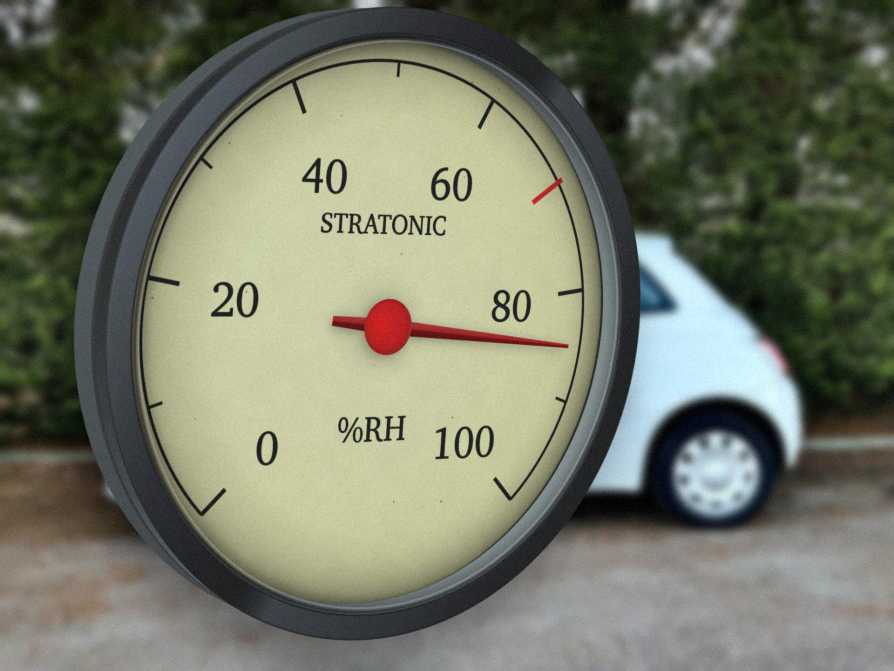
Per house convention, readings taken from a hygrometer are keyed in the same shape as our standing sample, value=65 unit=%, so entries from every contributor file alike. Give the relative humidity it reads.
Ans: value=85 unit=%
